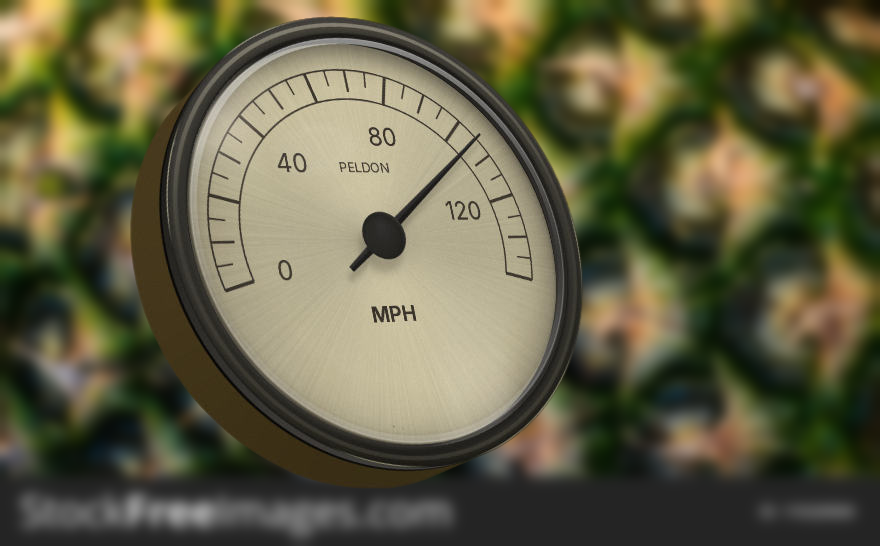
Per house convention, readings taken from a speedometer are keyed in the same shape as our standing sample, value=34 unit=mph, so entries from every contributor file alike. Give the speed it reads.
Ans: value=105 unit=mph
